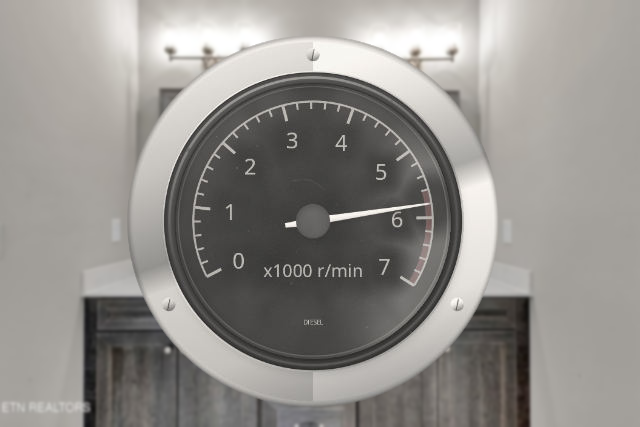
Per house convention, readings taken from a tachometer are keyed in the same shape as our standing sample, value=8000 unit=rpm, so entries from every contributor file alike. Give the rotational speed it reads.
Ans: value=5800 unit=rpm
